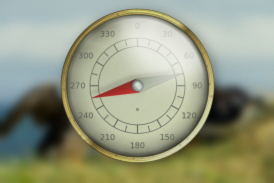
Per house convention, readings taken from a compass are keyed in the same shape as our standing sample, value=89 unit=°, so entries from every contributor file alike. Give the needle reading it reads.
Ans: value=255 unit=°
